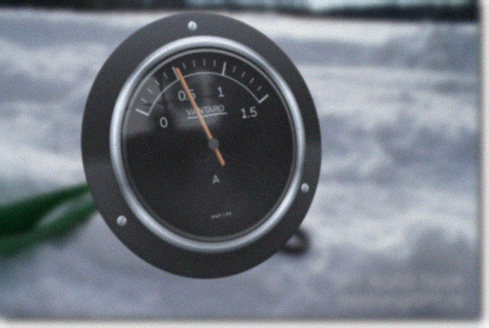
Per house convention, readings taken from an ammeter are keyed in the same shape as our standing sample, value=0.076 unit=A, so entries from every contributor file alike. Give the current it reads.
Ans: value=0.5 unit=A
